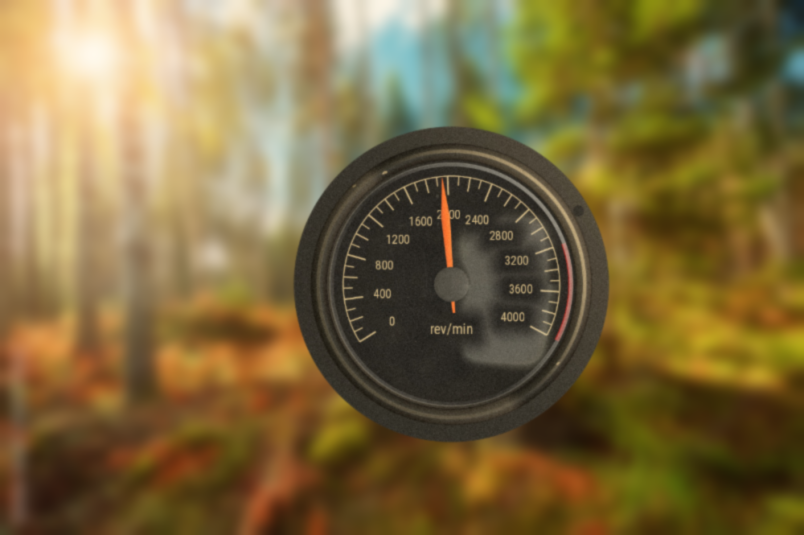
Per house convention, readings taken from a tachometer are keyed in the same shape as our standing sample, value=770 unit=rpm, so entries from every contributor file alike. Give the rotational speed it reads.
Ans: value=1950 unit=rpm
